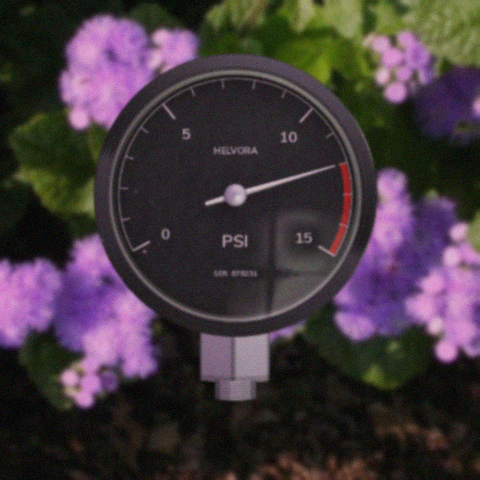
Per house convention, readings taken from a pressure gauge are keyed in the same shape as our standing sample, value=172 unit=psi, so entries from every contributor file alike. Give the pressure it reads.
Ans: value=12 unit=psi
